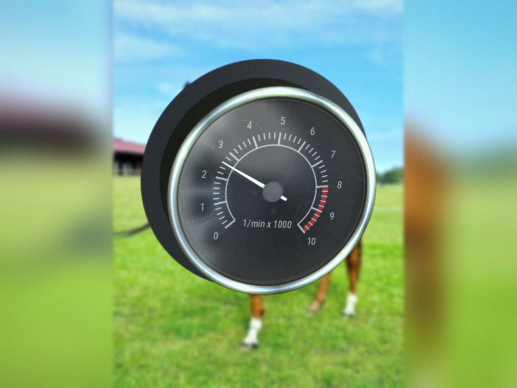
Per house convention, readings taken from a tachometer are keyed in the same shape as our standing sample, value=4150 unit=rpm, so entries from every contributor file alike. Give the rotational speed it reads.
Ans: value=2600 unit=rpm
